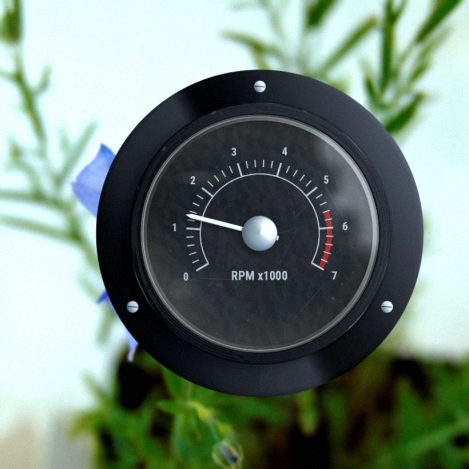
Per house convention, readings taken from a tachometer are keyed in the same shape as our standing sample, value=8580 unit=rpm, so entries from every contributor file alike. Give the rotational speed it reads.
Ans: value=1300 unit=rpm
